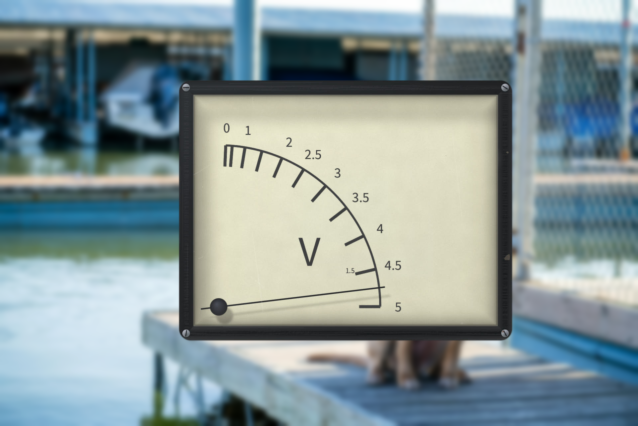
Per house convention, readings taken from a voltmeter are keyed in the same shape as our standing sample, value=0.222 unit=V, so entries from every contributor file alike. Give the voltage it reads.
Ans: value=4.75 unit=V
